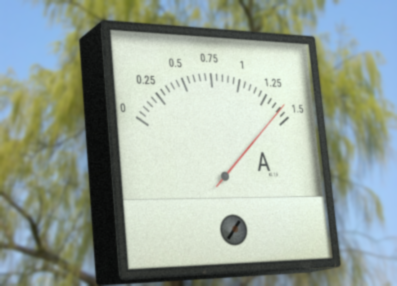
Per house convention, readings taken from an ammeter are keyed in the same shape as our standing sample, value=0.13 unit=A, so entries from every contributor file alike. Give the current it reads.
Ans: value=1.4 unit=A
